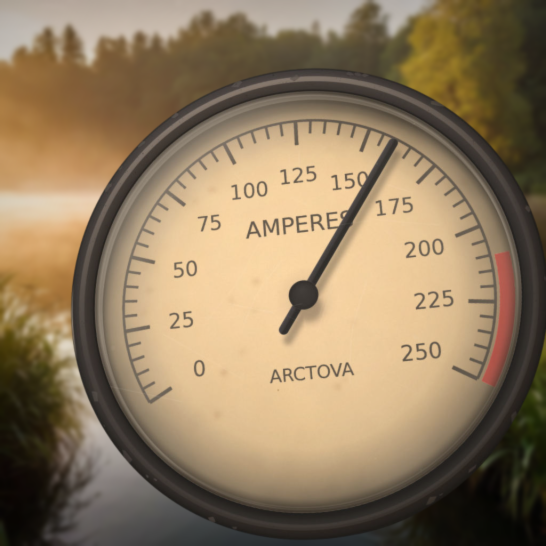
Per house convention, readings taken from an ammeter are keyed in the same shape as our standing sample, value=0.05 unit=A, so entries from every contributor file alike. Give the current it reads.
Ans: value=160 unit=A
